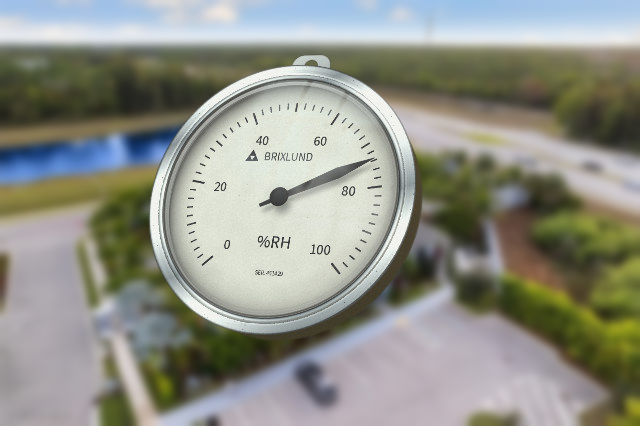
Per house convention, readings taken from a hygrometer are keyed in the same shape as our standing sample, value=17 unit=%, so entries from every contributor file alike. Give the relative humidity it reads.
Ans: value=74 unit=%
